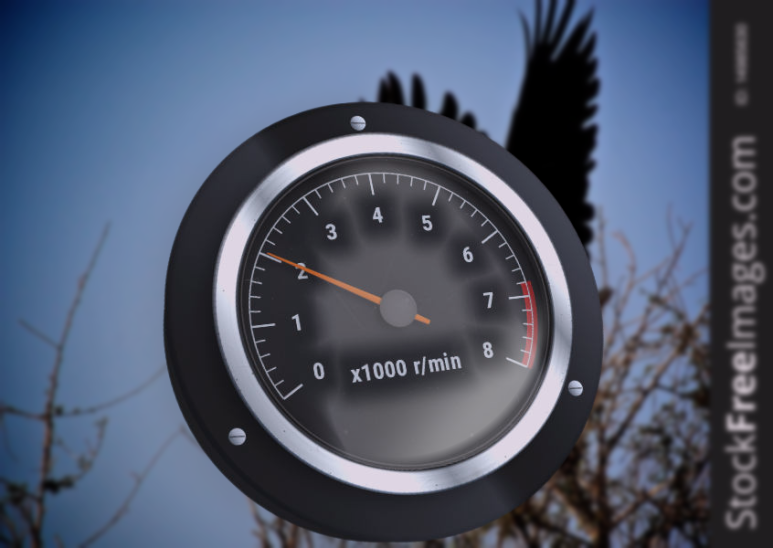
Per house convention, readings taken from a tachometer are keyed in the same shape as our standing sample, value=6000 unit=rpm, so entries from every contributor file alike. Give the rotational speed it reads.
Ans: value=2000 unit=rpm
